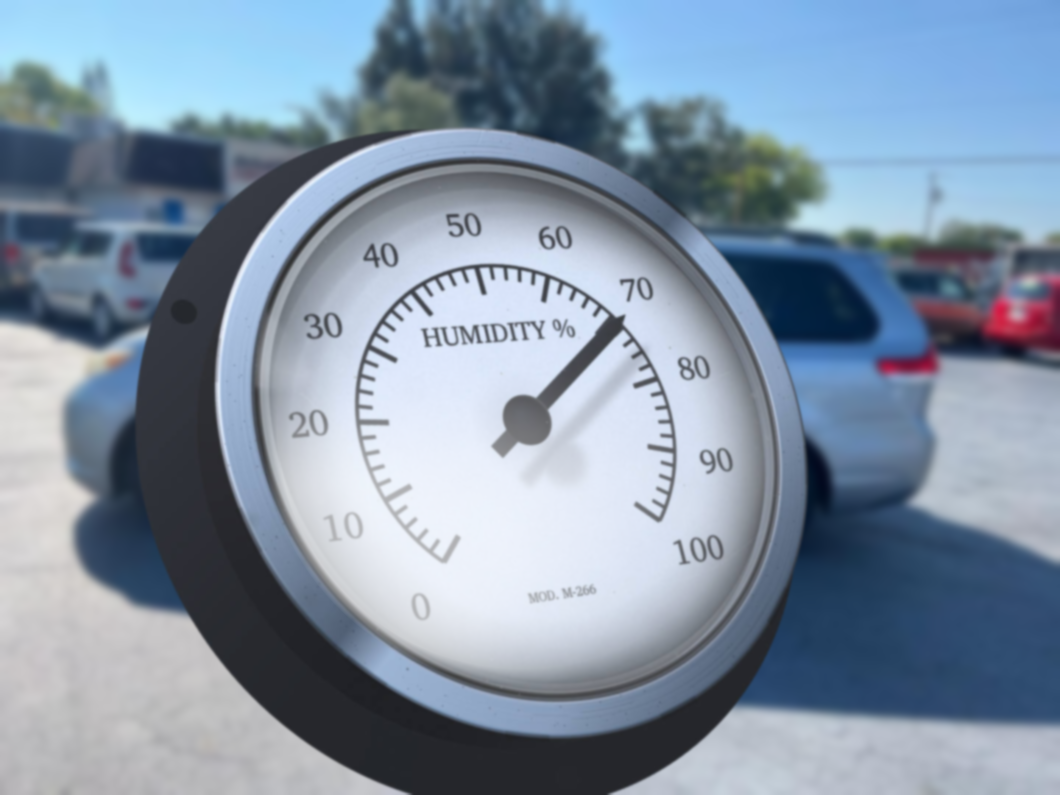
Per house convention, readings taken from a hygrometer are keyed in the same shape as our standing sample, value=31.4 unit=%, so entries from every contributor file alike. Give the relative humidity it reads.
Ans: value=71 unit=%
